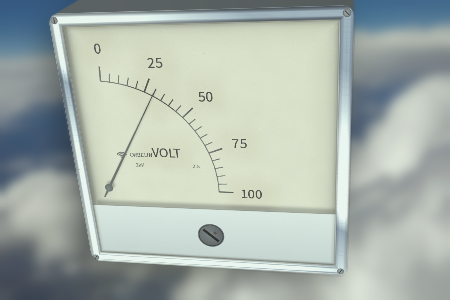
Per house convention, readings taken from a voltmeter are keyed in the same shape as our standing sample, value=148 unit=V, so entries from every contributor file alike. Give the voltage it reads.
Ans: value=30 unit=V
